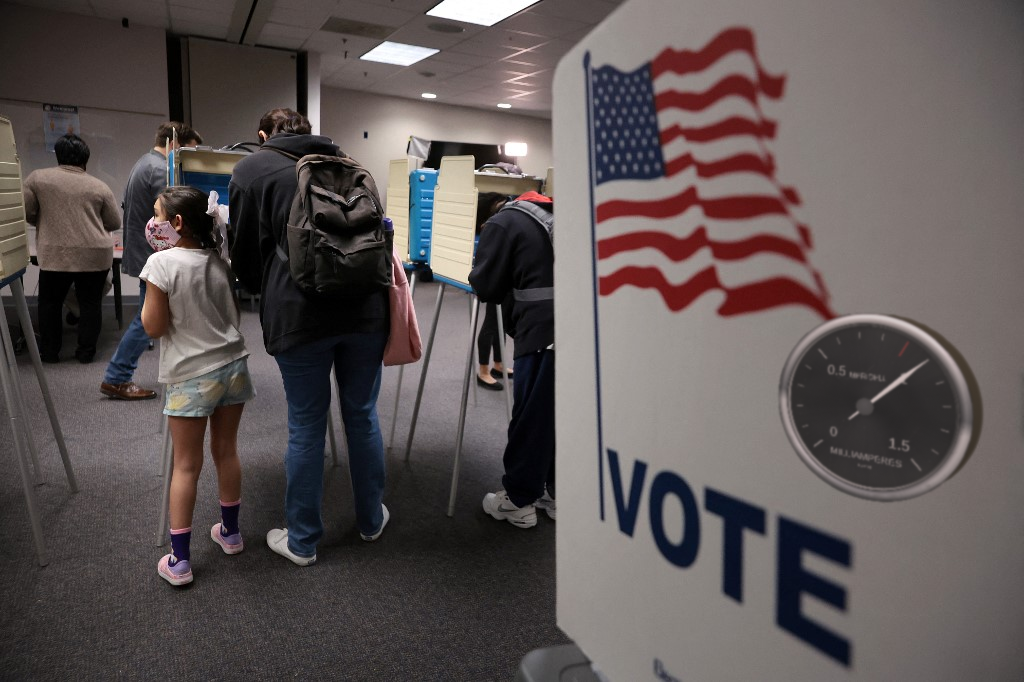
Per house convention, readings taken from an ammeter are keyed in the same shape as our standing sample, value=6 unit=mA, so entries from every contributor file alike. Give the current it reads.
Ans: value=1 unit=mA
